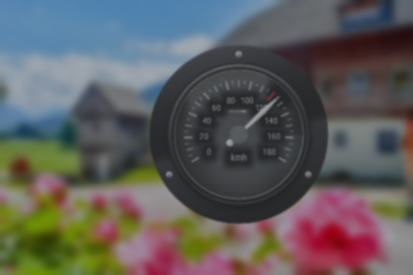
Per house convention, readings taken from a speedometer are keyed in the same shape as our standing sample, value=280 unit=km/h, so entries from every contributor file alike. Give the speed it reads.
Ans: value=125 unit=km/h
